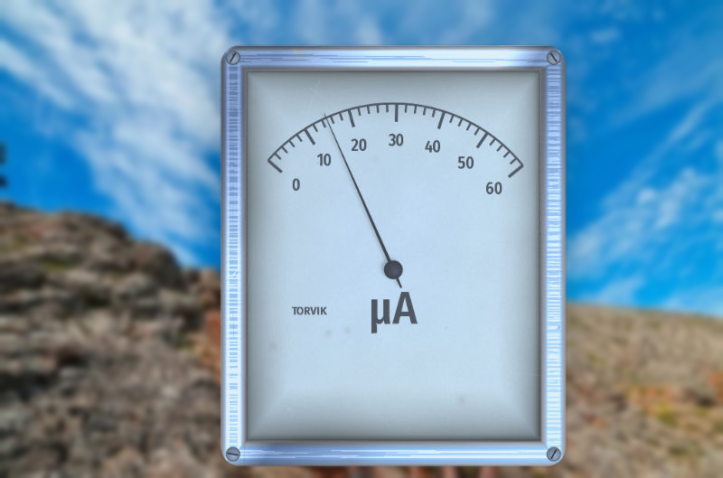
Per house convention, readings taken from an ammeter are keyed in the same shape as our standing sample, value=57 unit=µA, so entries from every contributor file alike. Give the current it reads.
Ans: value=15 unit=µA
